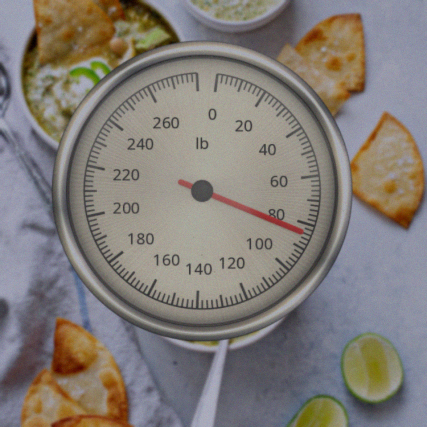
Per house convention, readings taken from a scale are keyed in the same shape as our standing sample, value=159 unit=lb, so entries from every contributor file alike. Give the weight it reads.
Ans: value=84 unit=lb
